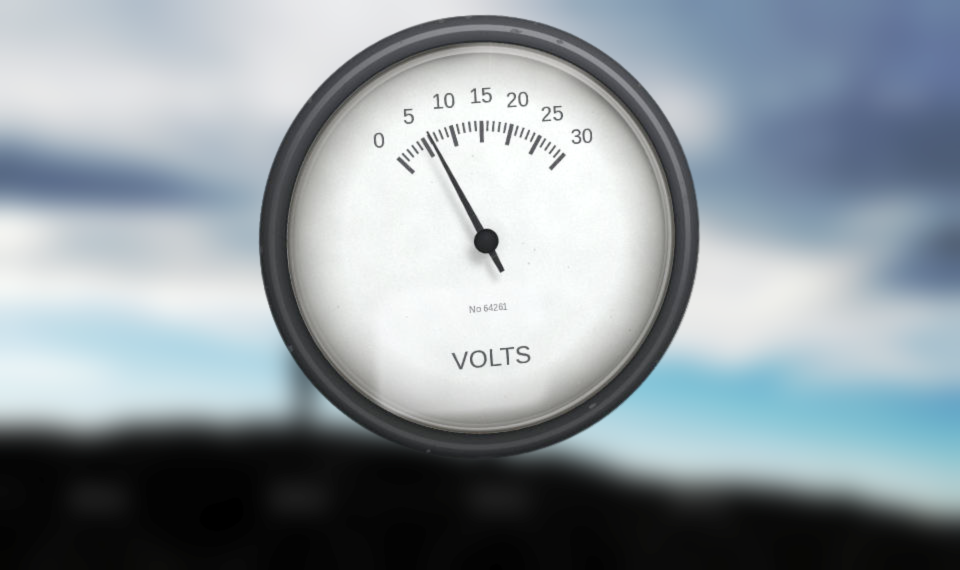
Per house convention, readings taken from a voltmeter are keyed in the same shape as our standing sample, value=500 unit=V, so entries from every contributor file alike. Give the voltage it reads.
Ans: value=6 unit=V
